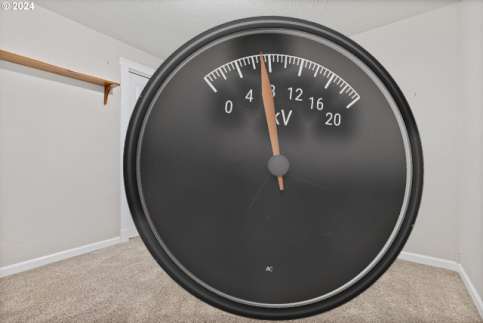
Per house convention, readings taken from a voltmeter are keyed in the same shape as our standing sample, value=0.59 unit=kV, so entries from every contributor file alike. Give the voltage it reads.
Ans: value=7 unit=kV
